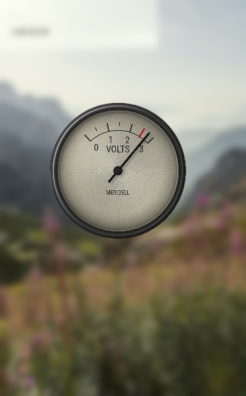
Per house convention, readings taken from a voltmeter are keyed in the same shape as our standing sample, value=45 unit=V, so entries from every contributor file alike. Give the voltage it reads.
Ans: value=2.75 unit=V
